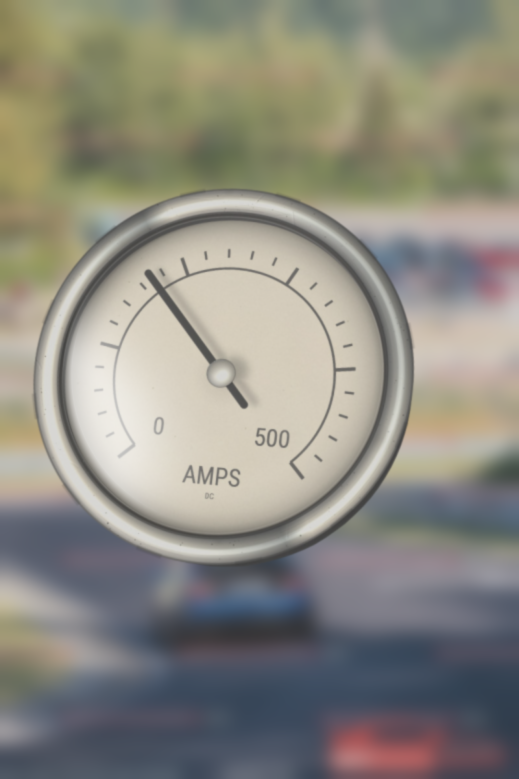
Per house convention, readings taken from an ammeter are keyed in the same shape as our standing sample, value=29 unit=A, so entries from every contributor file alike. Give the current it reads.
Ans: value=170 unit=A
